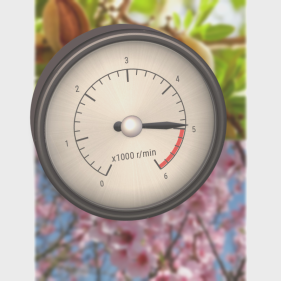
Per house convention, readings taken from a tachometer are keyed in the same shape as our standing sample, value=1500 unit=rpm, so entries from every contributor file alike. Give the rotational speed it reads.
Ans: value=4900 unit=rpm
